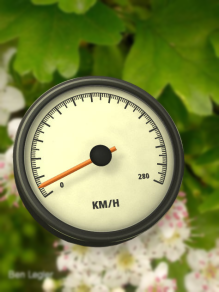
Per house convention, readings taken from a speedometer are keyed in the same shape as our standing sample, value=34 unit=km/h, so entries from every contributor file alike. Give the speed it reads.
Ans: value=10 unit=km/h
